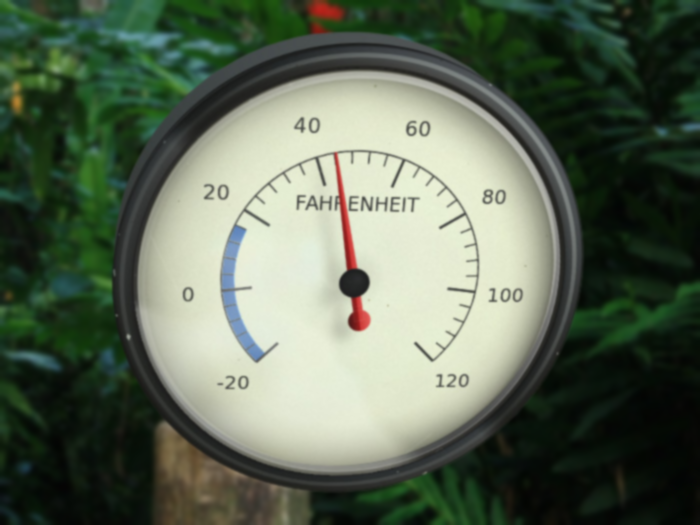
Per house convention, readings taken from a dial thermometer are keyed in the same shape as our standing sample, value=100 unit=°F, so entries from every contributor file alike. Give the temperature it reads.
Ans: value=44 unit=°F
